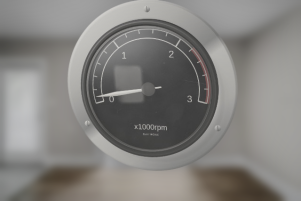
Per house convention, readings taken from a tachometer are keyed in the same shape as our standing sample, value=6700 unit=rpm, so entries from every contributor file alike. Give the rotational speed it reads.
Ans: value=100 unit=rpm
